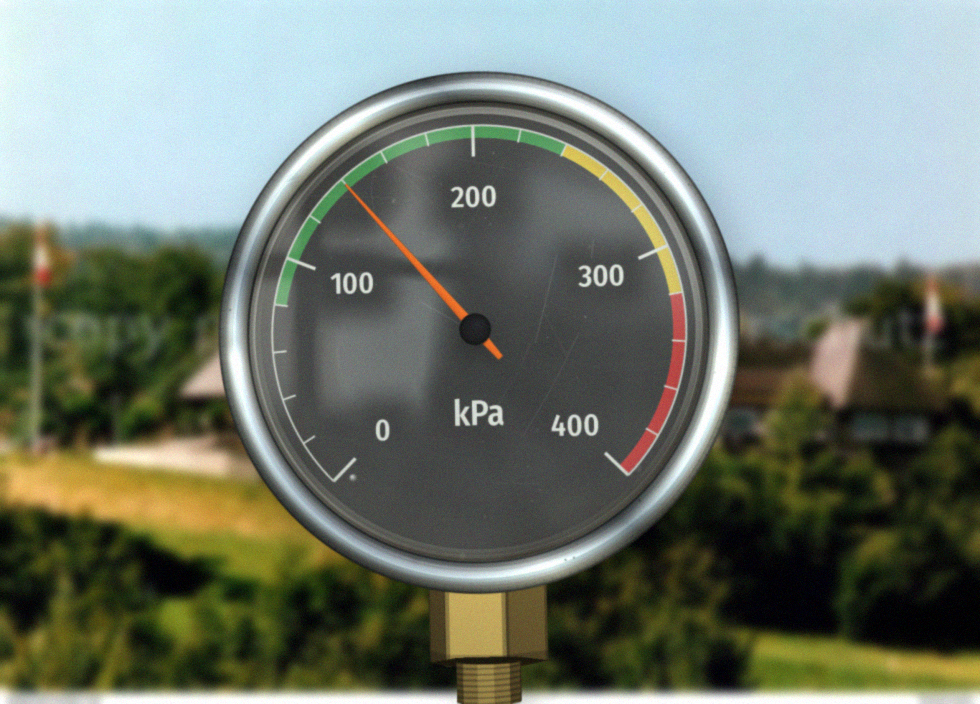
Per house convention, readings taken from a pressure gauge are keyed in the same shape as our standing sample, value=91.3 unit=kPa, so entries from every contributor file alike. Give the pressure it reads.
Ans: value=140 unit=kPa
